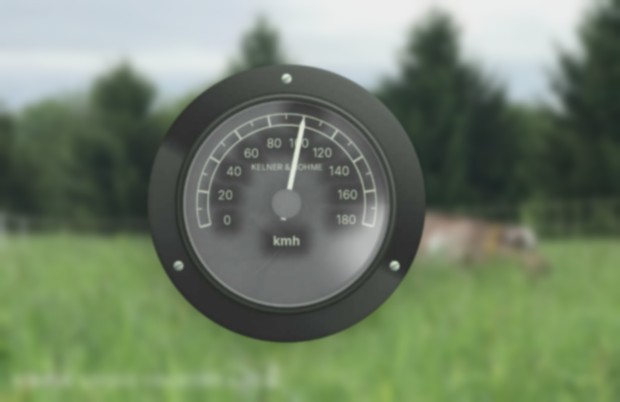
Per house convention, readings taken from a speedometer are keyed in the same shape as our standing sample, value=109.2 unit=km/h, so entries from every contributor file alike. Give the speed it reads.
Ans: value=100 unit=km/h
